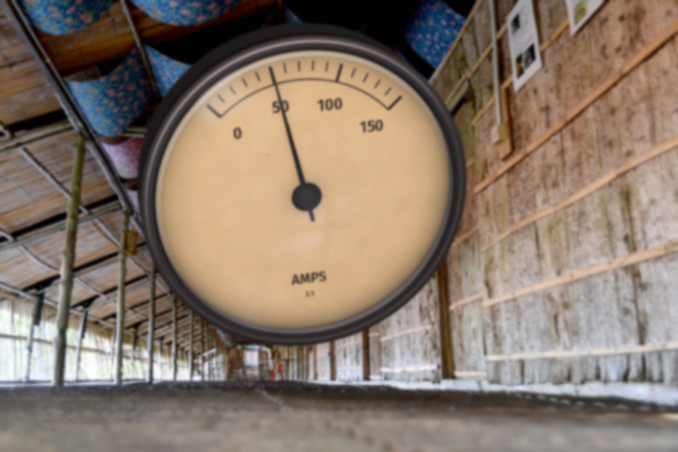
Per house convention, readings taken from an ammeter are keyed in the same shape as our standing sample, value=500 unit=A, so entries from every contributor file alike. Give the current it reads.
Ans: value=50 unit=A
